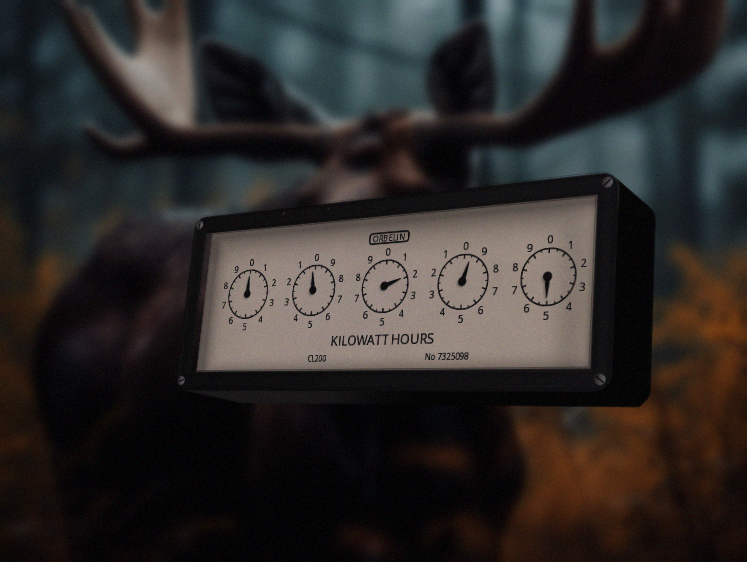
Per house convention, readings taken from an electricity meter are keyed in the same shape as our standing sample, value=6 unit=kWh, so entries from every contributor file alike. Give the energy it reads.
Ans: value=195 unit=kWh
